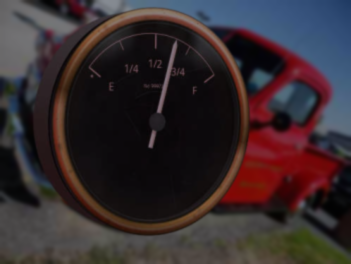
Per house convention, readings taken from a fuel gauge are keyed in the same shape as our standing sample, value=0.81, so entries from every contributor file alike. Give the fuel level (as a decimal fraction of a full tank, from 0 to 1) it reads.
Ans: value=0.625
